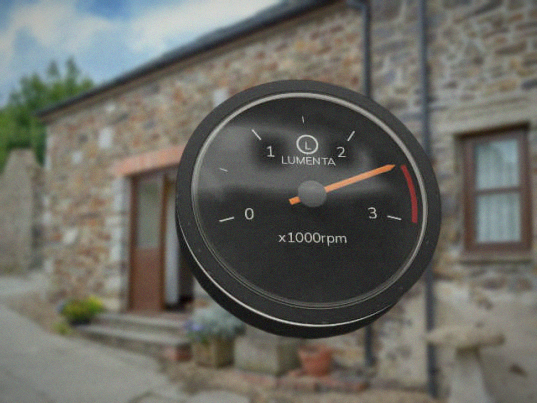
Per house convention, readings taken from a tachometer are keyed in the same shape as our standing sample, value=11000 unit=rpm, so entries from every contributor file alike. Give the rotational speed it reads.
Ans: value=2500 unit=rpm
